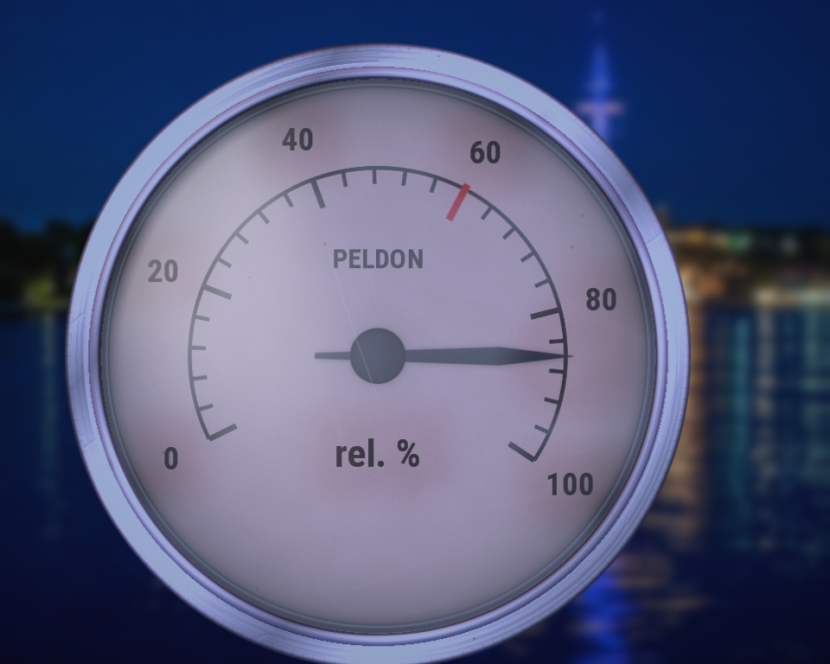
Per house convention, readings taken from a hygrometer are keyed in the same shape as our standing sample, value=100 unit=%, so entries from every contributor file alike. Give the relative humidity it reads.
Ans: value=86 unit=%
